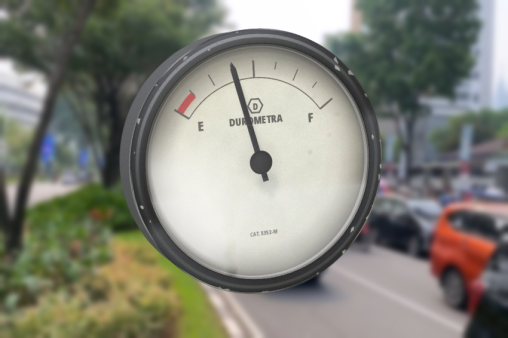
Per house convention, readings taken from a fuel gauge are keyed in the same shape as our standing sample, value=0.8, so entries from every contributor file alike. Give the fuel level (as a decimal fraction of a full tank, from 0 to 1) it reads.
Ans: value=0.375
